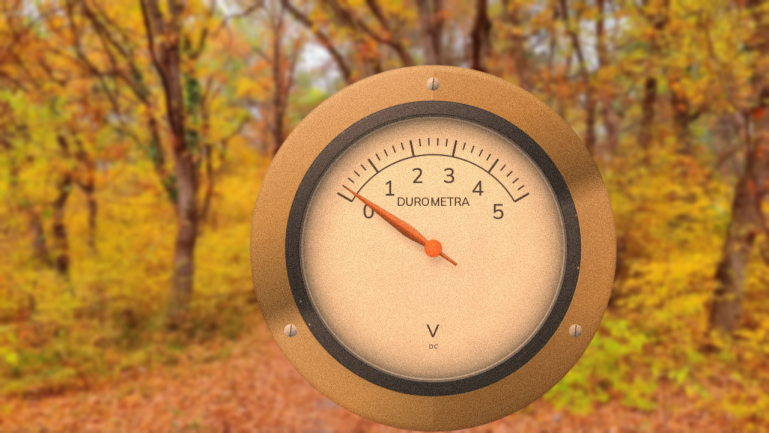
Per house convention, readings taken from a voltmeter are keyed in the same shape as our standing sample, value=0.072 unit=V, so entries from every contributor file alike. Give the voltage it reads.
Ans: value=0.2 unit=V
